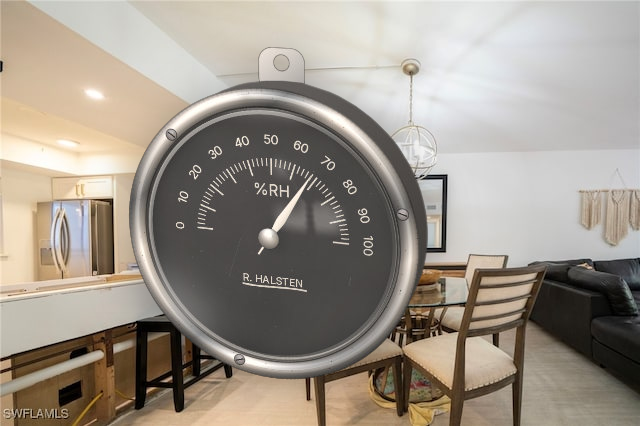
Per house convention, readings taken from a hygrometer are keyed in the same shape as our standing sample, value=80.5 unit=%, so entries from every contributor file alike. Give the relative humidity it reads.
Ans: value=68 unit=%
